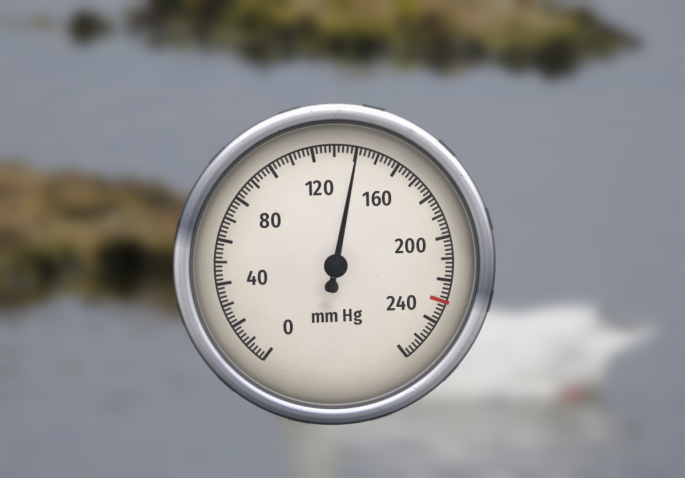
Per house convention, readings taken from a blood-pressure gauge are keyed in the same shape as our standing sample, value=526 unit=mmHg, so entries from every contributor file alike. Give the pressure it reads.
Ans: value=140 unit=mmHg
